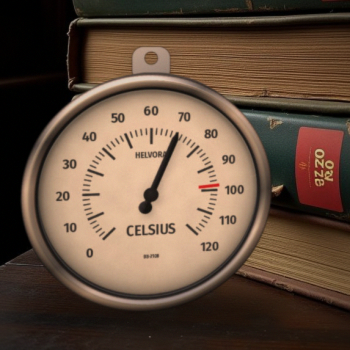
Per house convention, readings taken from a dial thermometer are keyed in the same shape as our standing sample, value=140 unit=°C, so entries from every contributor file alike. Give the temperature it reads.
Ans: value=70 unit=°C
